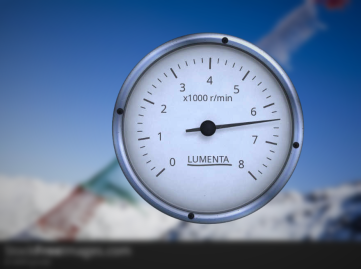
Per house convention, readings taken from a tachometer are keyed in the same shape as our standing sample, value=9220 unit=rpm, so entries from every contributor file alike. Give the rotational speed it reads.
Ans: value=6400 unit=rpm
